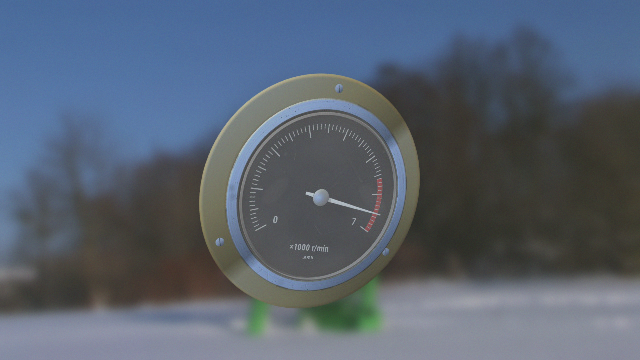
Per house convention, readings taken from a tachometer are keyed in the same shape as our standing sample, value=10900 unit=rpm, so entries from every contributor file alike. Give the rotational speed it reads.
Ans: value=6500 unit=rpm
